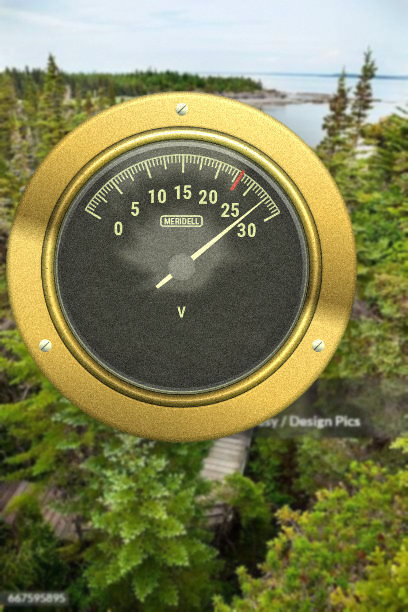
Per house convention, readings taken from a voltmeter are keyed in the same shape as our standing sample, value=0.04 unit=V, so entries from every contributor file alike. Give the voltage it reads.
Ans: value=27.5 unit=V
